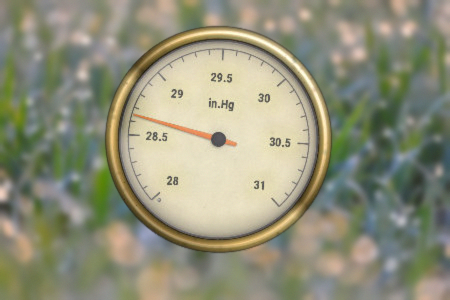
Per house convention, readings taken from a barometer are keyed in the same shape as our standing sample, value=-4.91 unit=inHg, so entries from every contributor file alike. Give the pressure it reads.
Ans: value=28.65 unit=inHg
